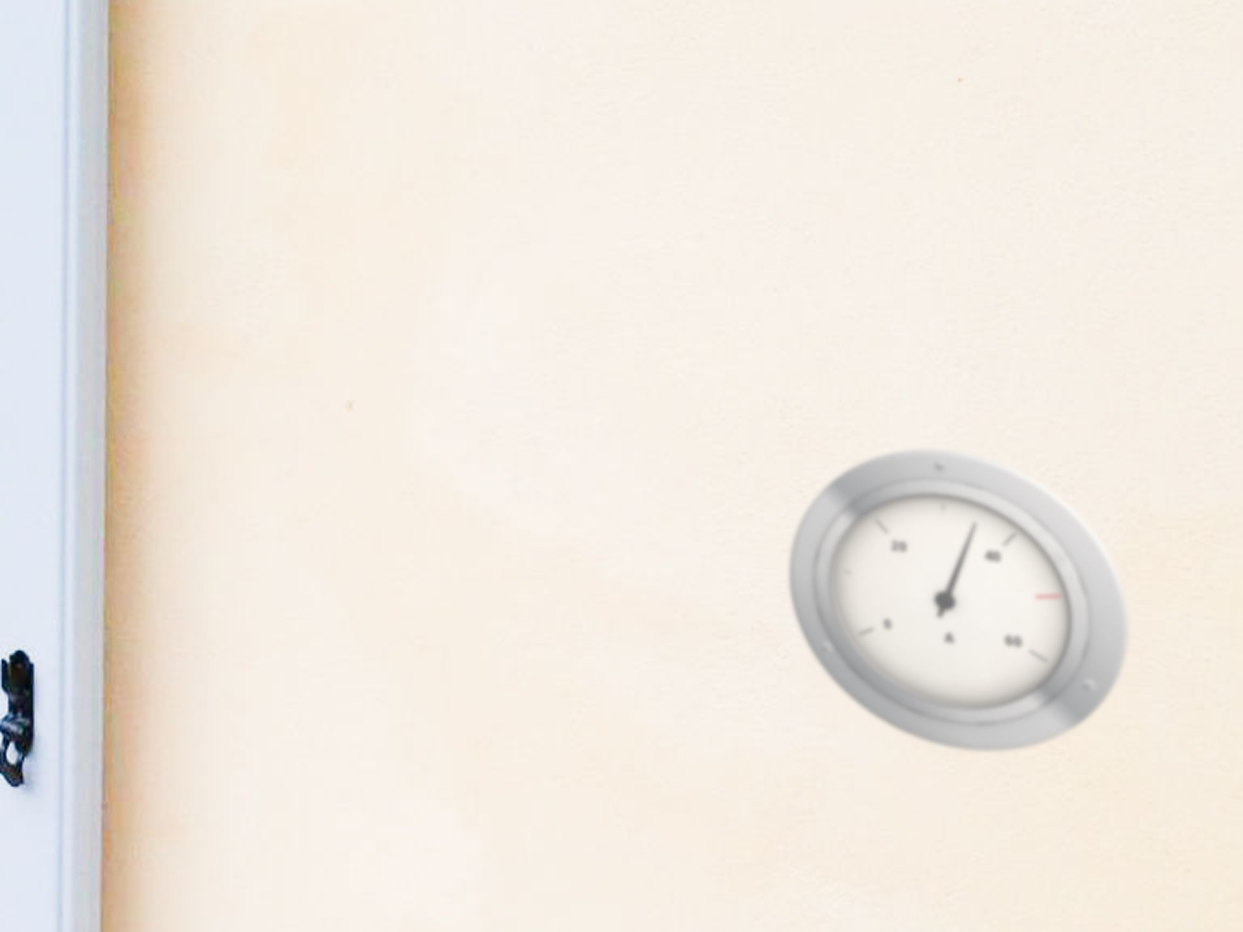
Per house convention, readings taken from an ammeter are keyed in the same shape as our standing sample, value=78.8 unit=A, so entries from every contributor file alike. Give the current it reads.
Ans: value=35 unit=A
